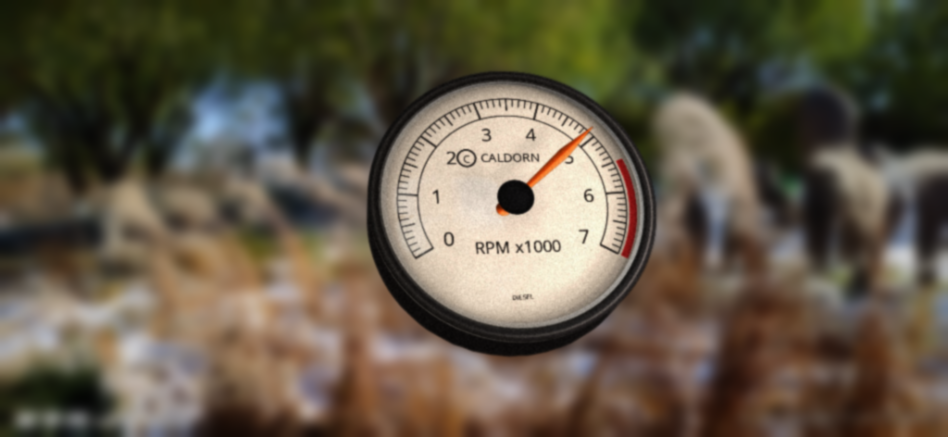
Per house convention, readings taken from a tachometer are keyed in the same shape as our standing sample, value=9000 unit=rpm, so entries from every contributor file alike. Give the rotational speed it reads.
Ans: value=4900 unit=rpm
